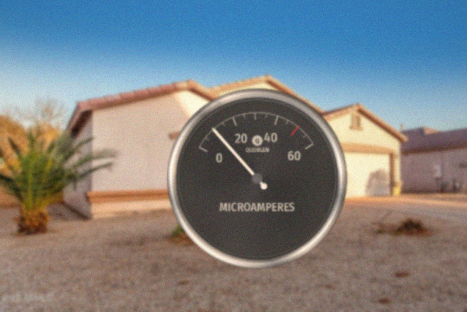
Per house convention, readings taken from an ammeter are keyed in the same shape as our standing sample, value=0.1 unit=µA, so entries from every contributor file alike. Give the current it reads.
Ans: value=10 unit=µA
